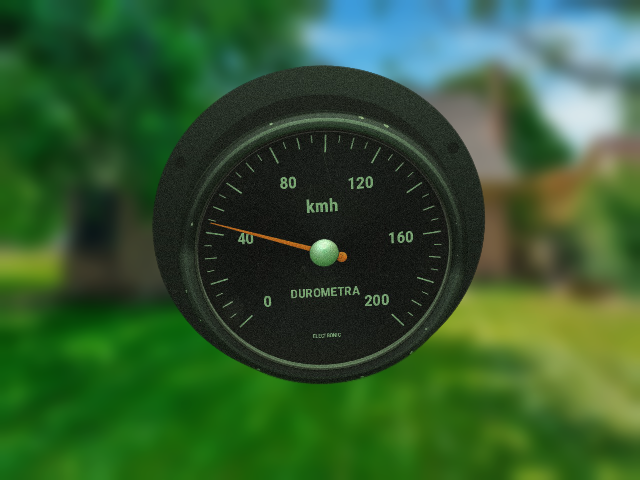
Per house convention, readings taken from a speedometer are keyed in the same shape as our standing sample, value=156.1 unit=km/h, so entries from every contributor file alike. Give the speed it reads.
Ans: value=45 unit=km/h
